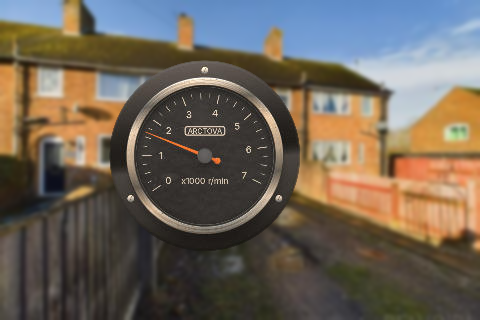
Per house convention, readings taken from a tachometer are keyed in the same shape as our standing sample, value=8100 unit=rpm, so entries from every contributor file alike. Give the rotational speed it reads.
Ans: value=1625 unit=rpm
